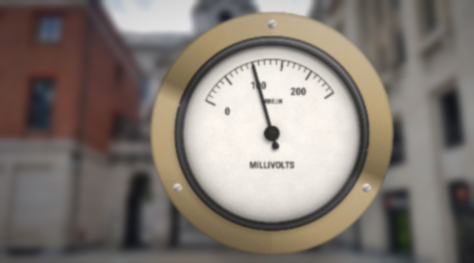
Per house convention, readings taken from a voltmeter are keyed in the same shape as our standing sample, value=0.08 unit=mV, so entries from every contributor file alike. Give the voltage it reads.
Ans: value=100 unit=mV
